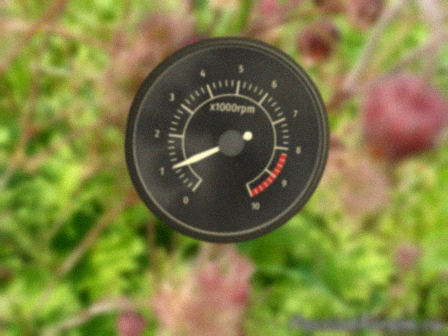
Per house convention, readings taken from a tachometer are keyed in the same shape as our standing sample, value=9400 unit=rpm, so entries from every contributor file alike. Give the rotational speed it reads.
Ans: value=1000 unit=rpm
